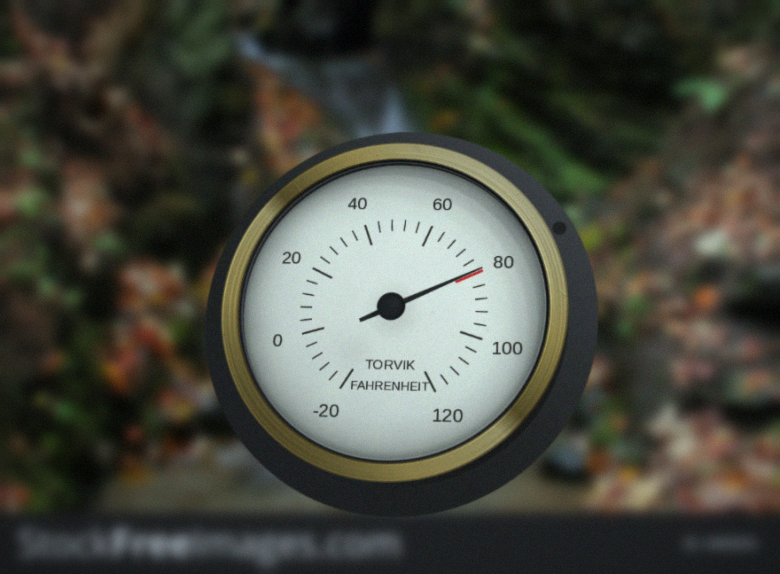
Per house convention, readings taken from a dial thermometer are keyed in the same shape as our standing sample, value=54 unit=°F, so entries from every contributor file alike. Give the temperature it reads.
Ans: value=80 unit=°F
